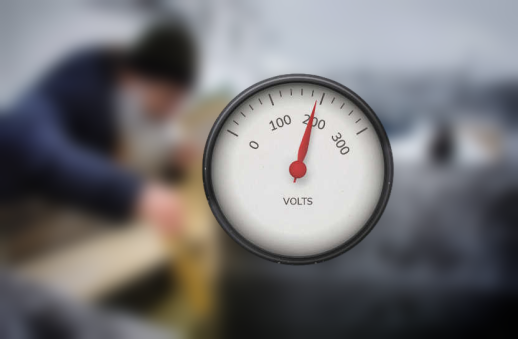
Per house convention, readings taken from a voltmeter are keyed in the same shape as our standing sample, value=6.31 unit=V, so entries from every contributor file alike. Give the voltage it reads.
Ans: value=190 unit=V
